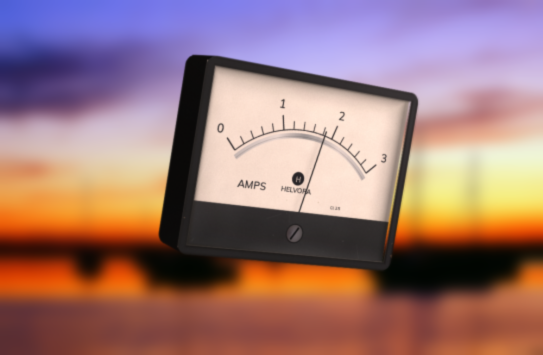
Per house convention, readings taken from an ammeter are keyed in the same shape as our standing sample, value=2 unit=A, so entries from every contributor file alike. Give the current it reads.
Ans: value=1.8 unit=A
